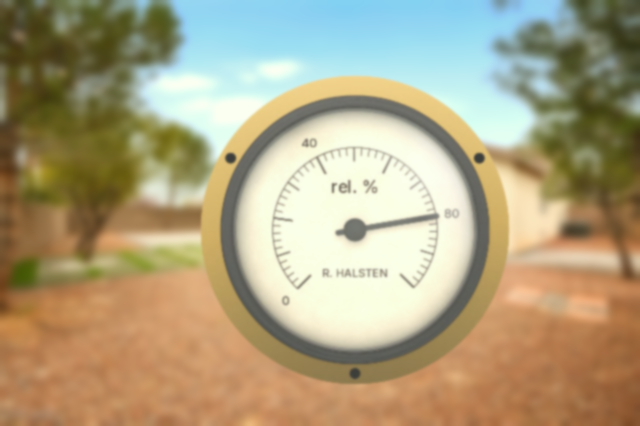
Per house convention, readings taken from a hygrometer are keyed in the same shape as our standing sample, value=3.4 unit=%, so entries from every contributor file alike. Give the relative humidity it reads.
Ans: value=80 unit=%
